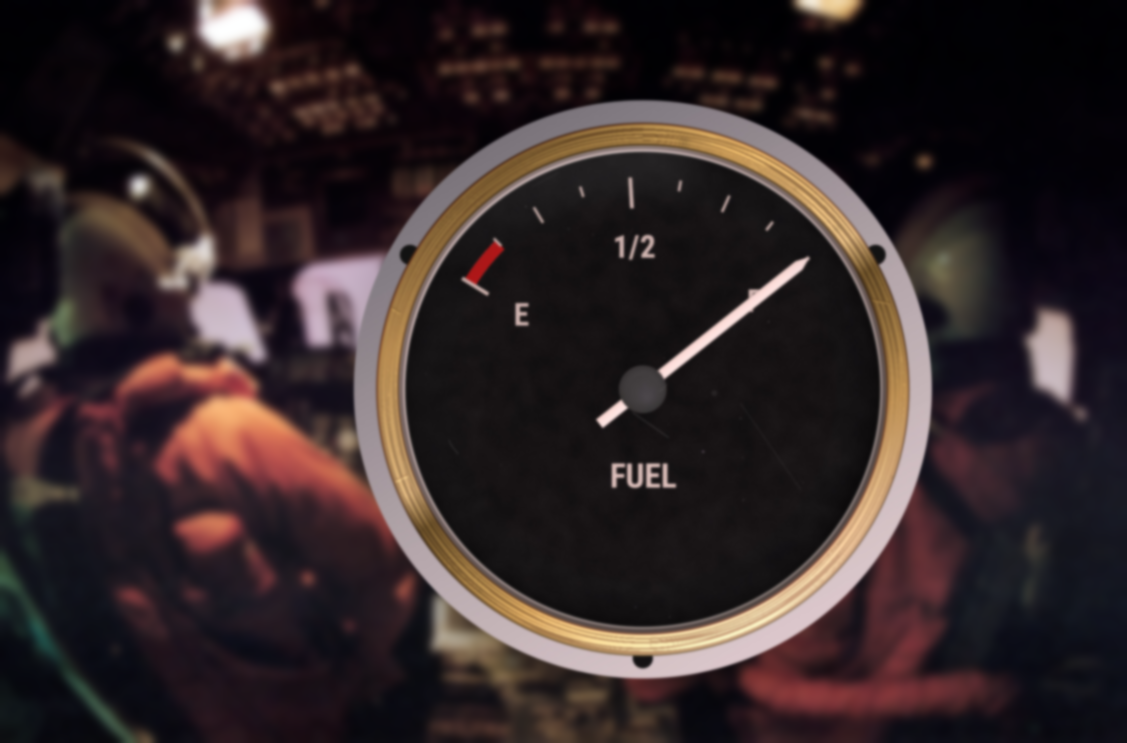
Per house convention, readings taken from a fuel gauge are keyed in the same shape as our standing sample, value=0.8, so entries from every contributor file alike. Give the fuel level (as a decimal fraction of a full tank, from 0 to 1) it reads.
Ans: value=1
